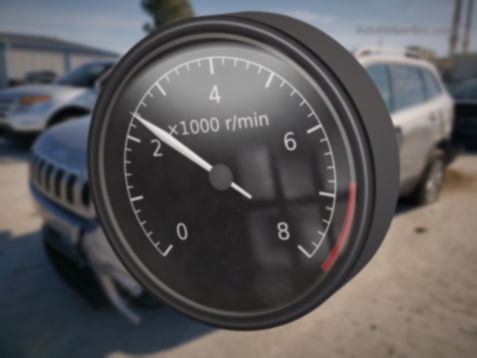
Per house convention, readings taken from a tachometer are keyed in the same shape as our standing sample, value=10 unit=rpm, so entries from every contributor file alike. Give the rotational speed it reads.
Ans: value=2400 unit=rpm
